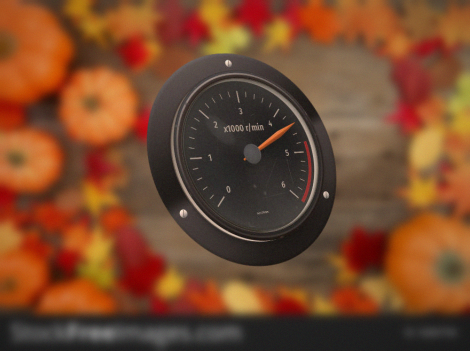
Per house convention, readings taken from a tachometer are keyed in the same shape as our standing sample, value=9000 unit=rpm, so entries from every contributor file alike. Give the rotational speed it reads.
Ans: value=4400 unit=rpm
